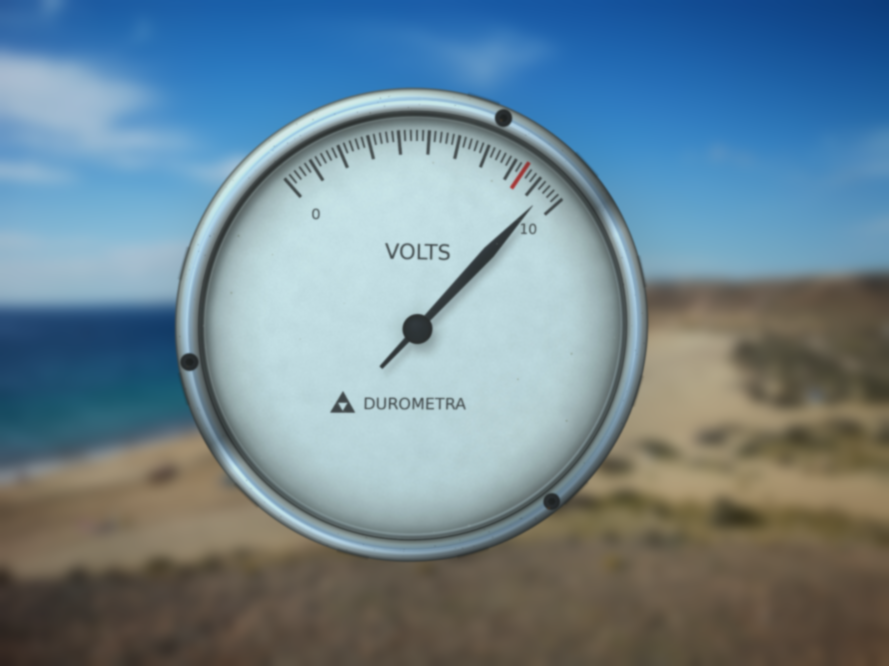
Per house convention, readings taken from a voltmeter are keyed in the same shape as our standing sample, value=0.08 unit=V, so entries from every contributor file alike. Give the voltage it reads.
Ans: value=9.4 unit=V
